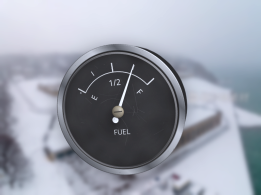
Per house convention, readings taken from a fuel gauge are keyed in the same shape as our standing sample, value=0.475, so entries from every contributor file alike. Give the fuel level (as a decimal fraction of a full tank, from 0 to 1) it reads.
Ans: value=0.75
